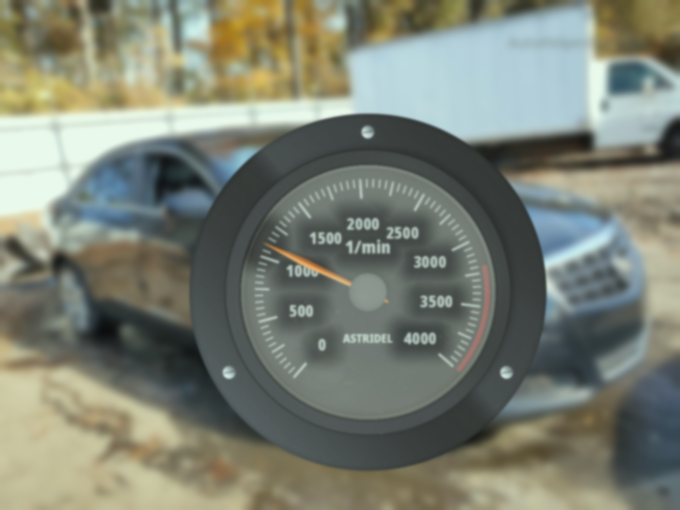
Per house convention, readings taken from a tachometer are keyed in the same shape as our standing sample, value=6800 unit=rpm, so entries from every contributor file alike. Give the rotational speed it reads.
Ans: value=1100 unit=rpm
